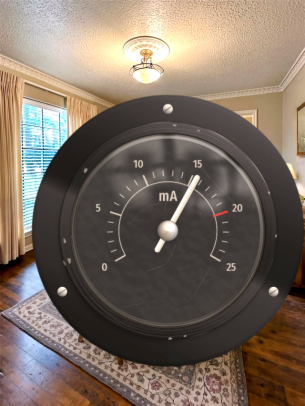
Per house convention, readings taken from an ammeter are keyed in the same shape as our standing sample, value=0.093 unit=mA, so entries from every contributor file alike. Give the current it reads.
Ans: value=15.5 unit=mA
